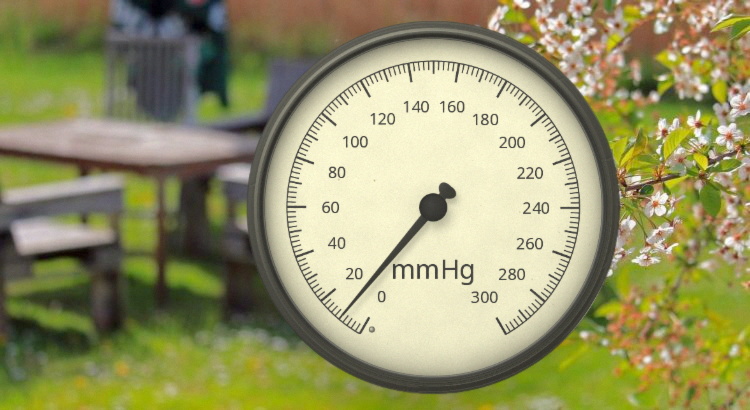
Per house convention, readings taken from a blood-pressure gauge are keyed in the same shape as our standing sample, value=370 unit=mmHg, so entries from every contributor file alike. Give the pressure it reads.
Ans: value=10 unit=mmHg
